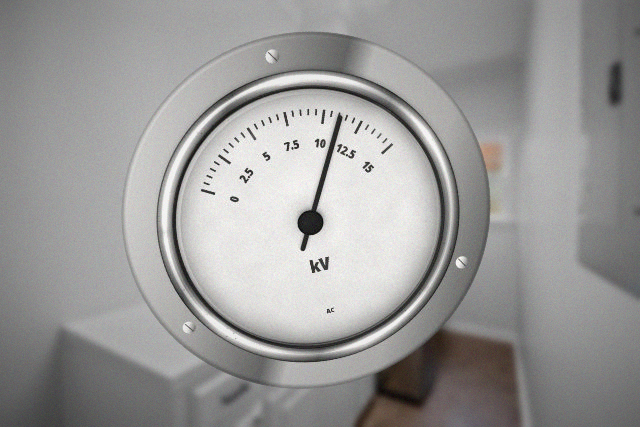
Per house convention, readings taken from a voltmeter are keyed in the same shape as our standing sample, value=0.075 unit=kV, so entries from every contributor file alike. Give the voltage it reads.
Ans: value=11 unit=kV
